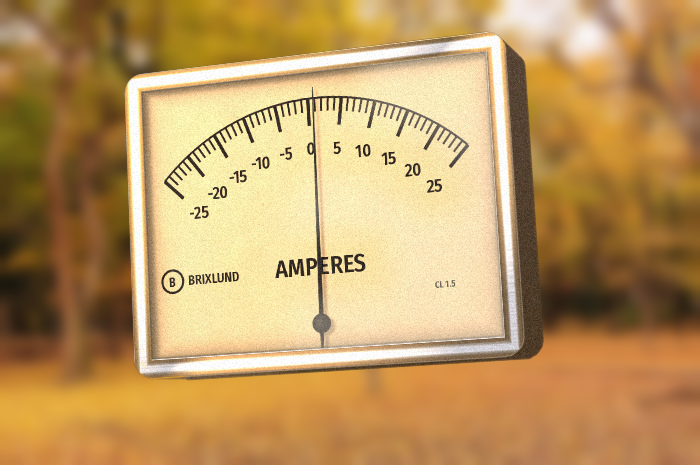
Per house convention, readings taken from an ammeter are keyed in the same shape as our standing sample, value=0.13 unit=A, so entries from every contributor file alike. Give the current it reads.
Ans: value=1 unit=A
